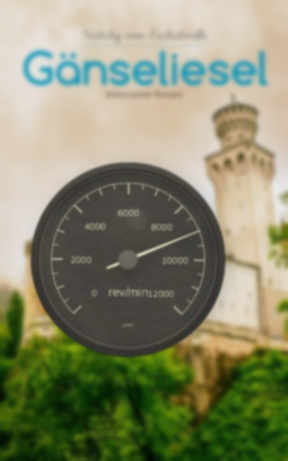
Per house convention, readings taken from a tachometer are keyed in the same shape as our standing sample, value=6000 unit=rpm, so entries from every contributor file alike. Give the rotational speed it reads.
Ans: value=9000 unit=rpm
